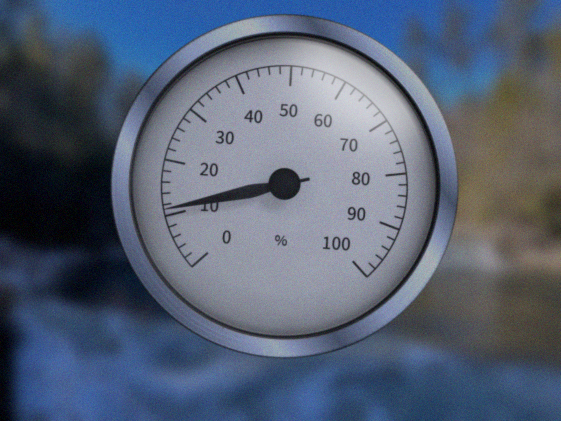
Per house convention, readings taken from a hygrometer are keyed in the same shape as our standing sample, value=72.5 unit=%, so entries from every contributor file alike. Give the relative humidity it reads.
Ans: value=11 unit=%
